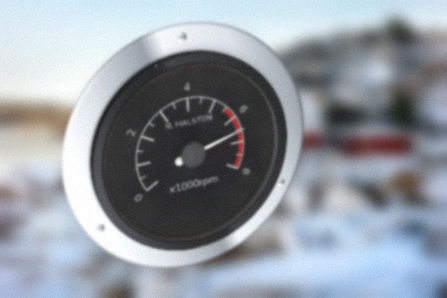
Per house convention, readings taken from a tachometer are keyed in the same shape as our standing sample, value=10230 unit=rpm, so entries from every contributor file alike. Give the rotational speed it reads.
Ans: value=6500 unit=rpm
